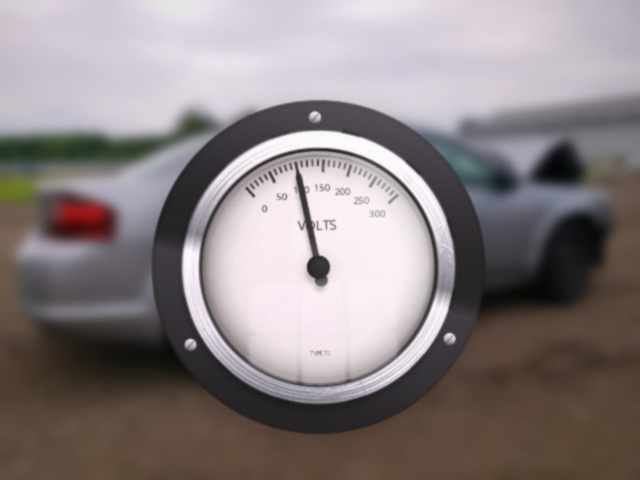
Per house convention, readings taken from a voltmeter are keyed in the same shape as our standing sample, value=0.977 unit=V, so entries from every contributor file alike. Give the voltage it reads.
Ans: value=100 unit=V
